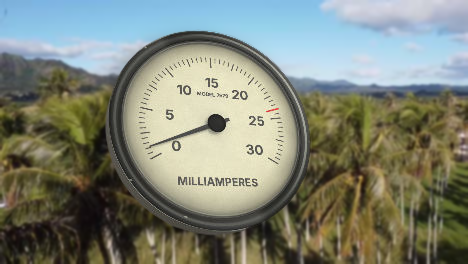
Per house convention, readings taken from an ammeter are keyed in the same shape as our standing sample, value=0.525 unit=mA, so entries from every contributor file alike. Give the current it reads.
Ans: value=1 unit=mA
